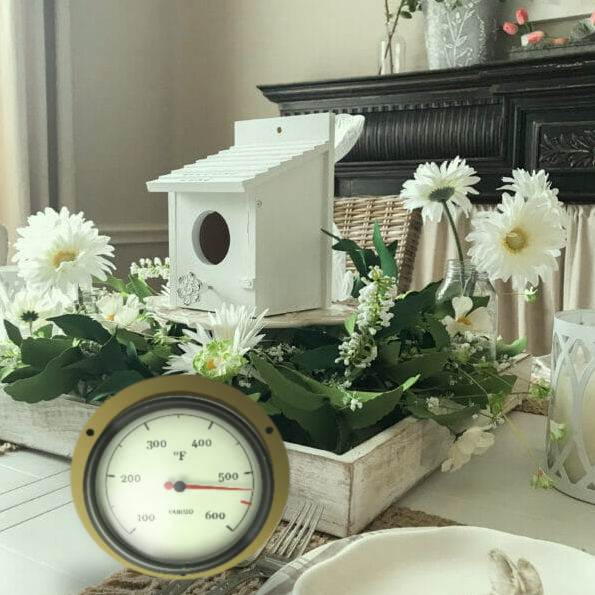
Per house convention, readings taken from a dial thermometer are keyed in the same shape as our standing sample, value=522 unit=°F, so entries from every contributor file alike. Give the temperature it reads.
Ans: value=525 unit=°F
